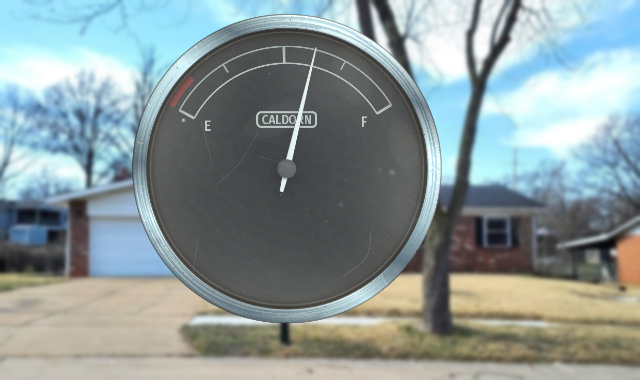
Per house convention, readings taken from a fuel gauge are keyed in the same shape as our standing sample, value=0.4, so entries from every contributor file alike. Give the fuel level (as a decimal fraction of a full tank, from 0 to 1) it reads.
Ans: value=0.625
